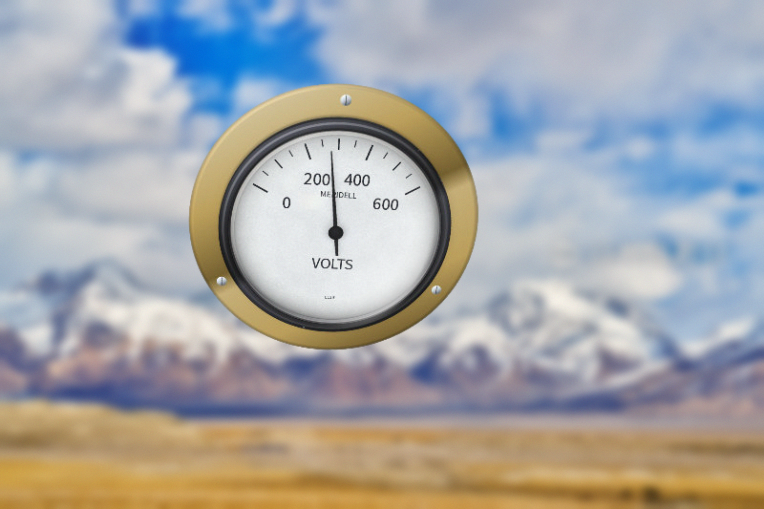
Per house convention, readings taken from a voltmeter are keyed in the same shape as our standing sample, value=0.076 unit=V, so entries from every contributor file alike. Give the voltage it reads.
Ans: value=275 unit=V
